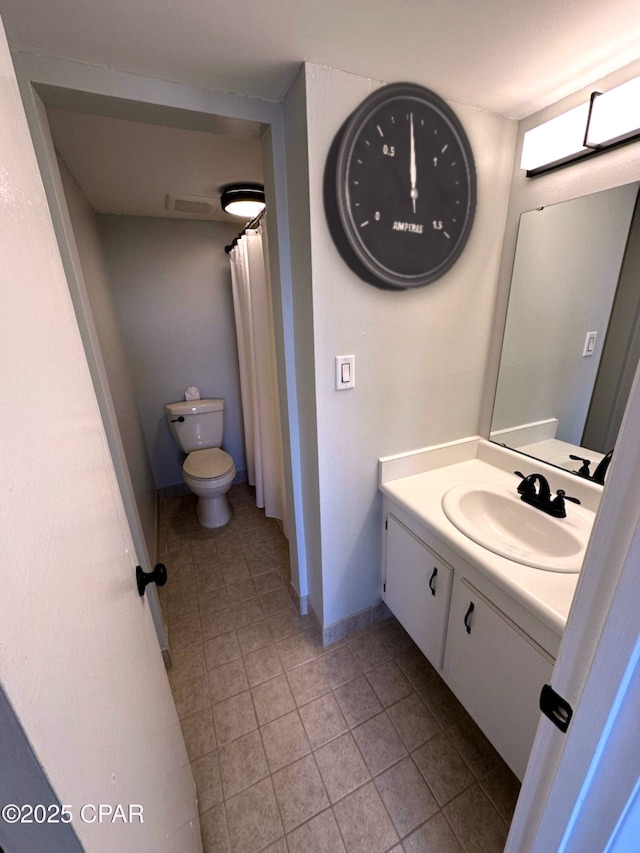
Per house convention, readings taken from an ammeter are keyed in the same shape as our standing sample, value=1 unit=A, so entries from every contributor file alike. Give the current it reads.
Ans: value=0.7 unit=A
